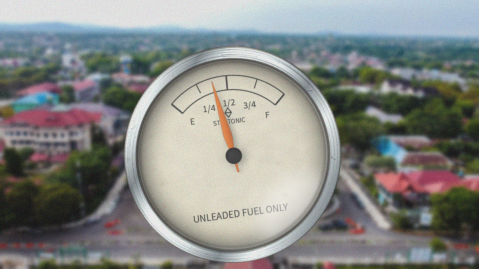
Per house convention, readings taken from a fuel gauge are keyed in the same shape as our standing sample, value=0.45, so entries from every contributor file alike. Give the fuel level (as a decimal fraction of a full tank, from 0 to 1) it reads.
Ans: value=0.375
